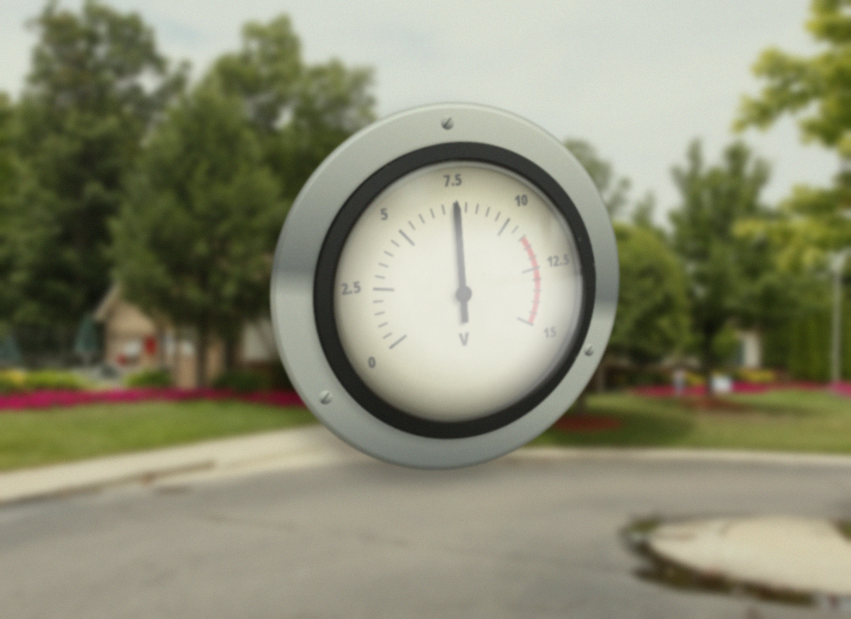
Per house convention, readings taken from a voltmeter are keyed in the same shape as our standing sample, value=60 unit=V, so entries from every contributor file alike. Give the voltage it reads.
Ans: value=7.5 unit=V
